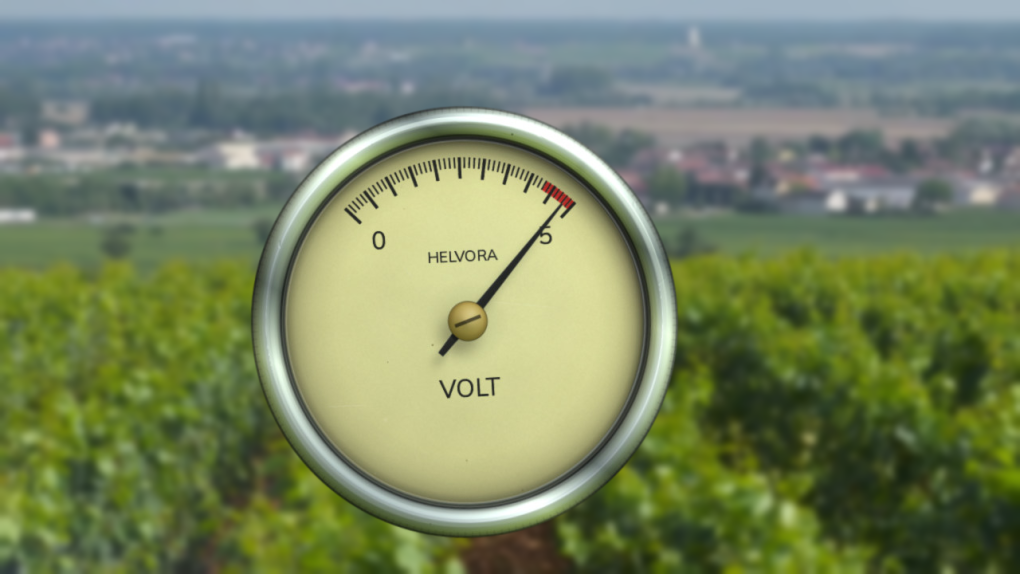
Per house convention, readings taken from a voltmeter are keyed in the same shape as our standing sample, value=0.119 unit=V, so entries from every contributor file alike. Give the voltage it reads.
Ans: value=4.8 unit=V
